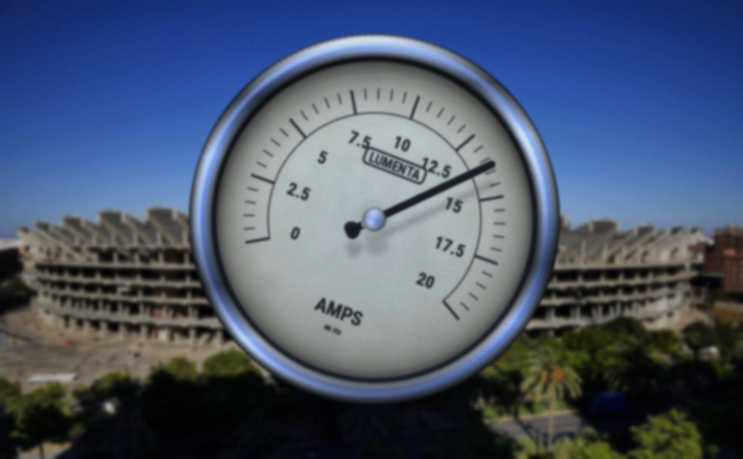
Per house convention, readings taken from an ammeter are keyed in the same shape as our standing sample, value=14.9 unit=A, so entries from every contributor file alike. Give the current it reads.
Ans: value=13.75 unit=A
